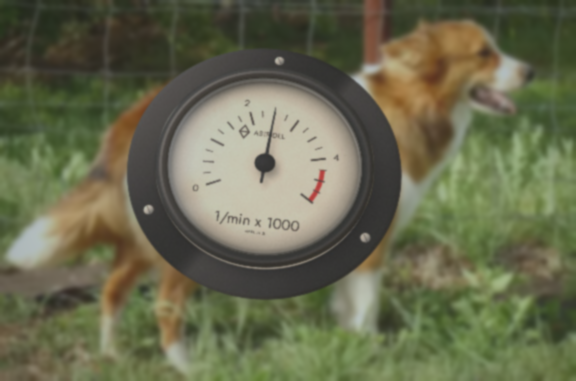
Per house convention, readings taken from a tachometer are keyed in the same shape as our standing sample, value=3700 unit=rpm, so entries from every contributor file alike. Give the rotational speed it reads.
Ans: value=2500 unit=rpm
